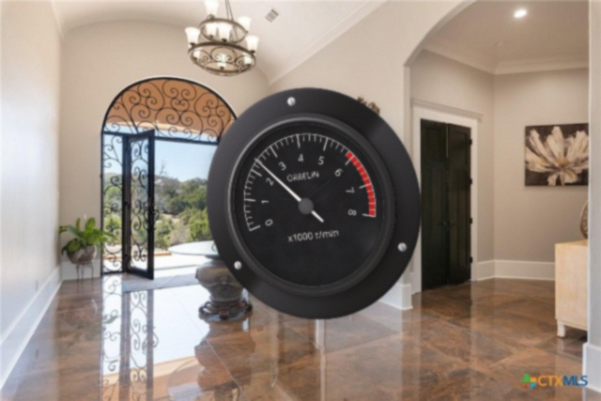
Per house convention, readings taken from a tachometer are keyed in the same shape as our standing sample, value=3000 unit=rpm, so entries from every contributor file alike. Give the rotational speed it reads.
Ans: value=2400 unit=rpm
